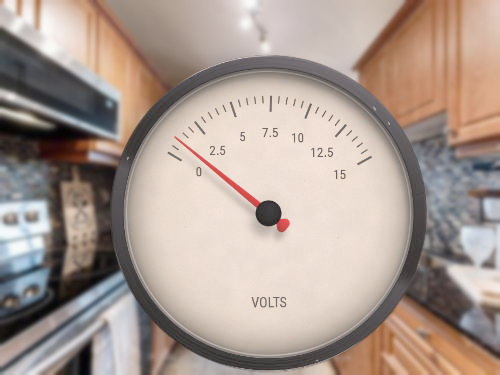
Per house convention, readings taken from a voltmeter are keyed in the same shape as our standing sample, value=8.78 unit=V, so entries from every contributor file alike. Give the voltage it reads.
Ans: value=1 unit=V
